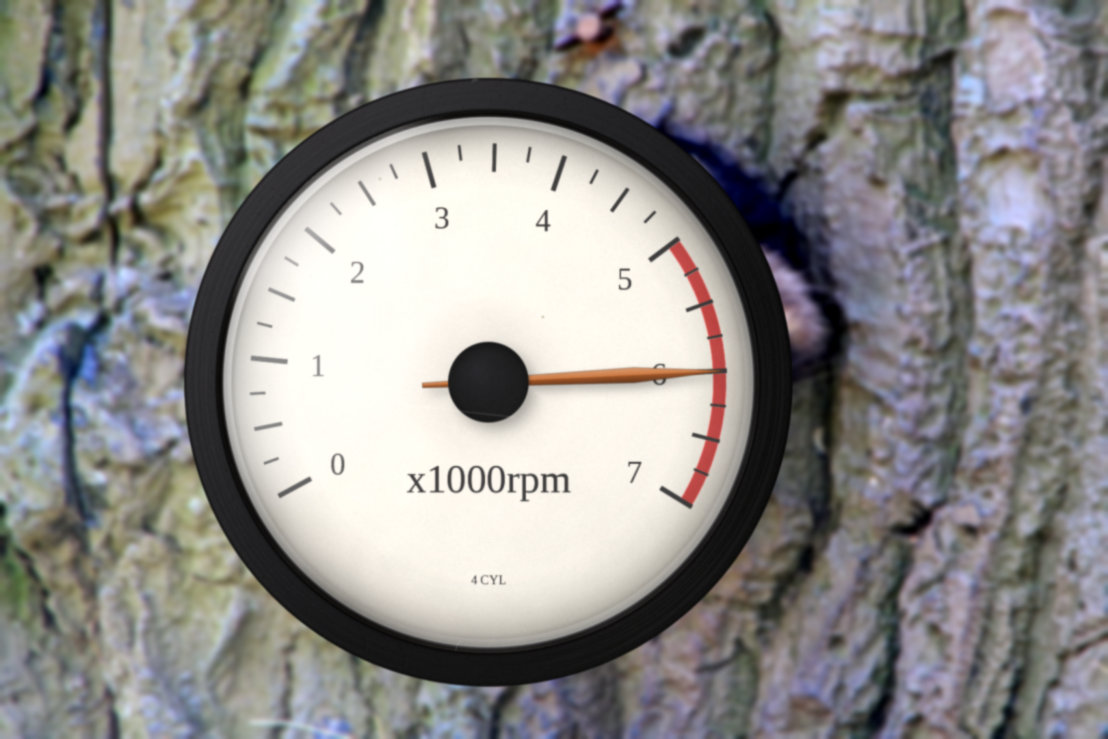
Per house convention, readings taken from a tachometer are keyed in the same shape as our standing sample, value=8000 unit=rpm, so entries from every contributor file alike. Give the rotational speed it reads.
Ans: value=6000 unit=rpm
